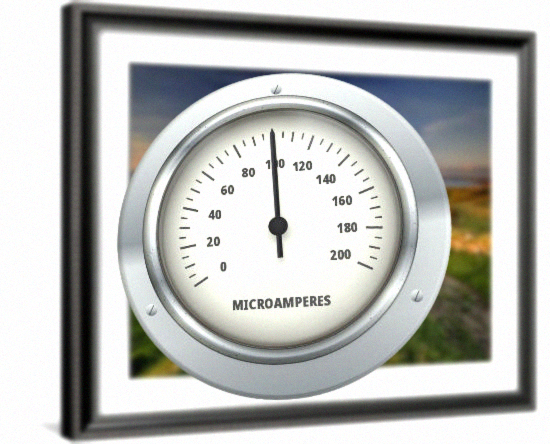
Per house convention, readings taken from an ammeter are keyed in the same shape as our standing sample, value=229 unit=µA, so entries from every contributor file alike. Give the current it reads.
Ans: value=100 unit=µA
